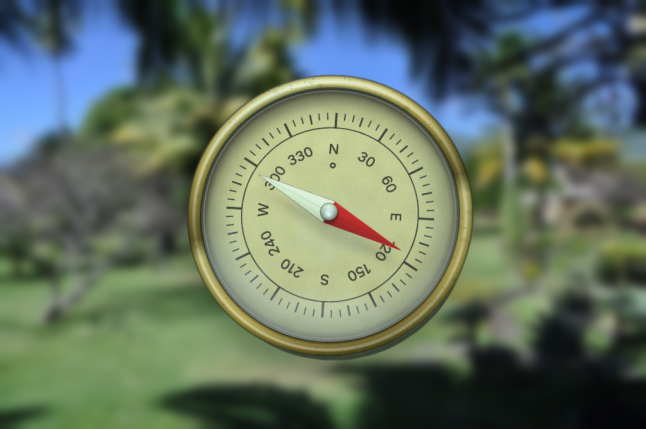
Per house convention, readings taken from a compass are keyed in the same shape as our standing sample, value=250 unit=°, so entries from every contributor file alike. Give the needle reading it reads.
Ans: value=115 unit=°
